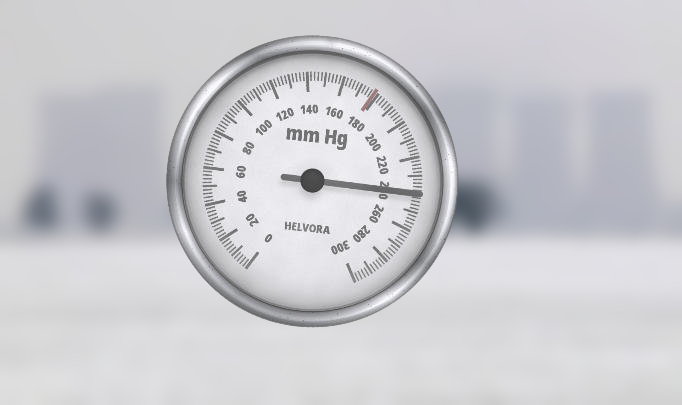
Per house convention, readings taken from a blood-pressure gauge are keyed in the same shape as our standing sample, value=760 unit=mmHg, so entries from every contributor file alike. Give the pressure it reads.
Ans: value=240 unit=mmHg
